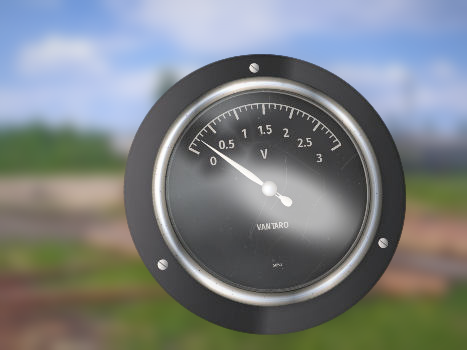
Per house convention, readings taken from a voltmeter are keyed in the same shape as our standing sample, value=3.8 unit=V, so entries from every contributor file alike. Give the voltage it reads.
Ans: value=0.2 unit=V
